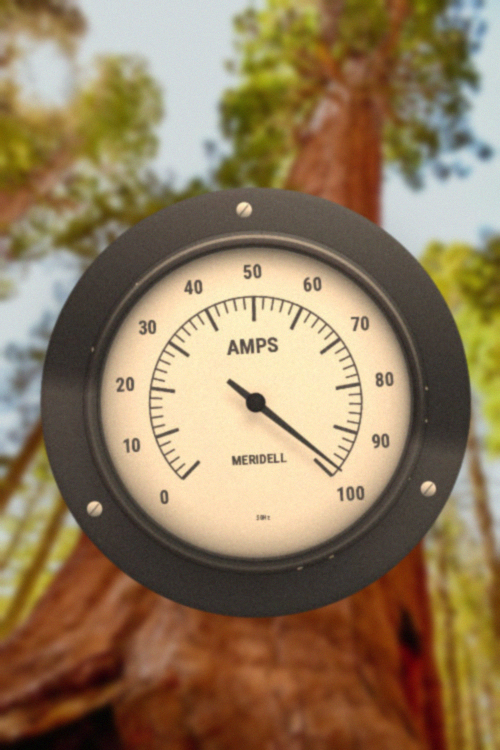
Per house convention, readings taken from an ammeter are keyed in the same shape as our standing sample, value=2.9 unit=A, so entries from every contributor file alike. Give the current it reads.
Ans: value=98 unit=A
